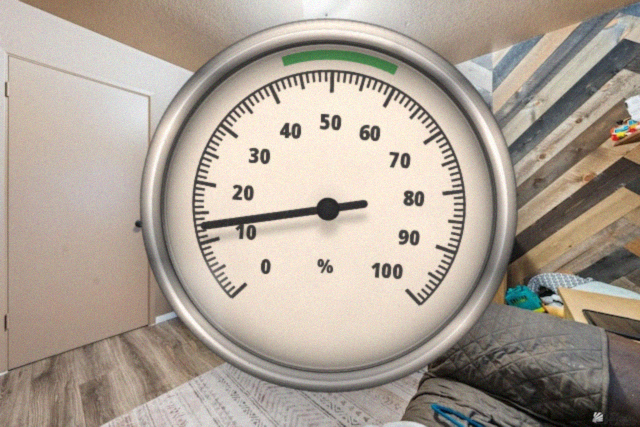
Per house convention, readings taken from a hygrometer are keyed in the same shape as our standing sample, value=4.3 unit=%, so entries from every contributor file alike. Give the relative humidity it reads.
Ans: value=13 unit=%
